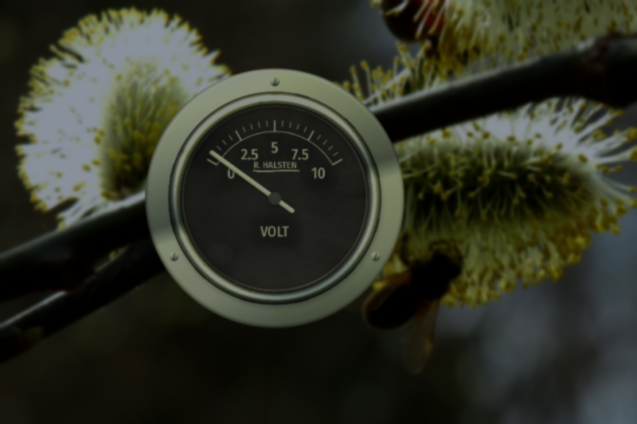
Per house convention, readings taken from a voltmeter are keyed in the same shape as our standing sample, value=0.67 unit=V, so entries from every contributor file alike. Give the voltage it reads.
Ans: value=0.5 unit=V
